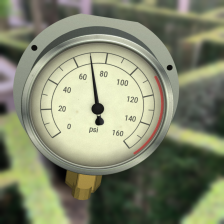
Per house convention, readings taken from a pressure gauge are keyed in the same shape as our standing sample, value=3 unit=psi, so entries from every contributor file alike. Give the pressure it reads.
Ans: value=70 unit=psi
